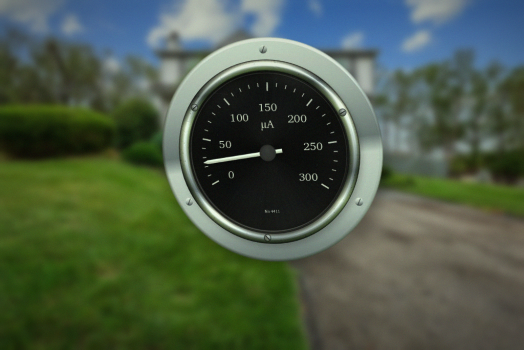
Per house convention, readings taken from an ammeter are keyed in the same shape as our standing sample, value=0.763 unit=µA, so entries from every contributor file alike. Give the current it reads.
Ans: value=25 unit=µA
